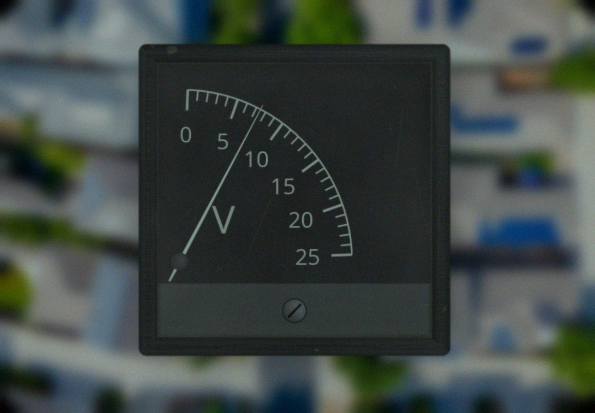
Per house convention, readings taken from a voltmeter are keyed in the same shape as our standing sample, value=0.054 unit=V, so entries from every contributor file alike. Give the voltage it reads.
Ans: value=7.5 unit=V
